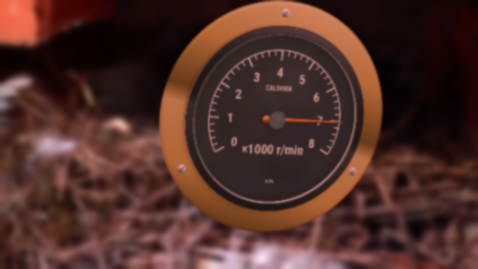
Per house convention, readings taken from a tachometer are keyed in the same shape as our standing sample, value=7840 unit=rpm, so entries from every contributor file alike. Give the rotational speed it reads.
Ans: value=7000 unit=rpm
